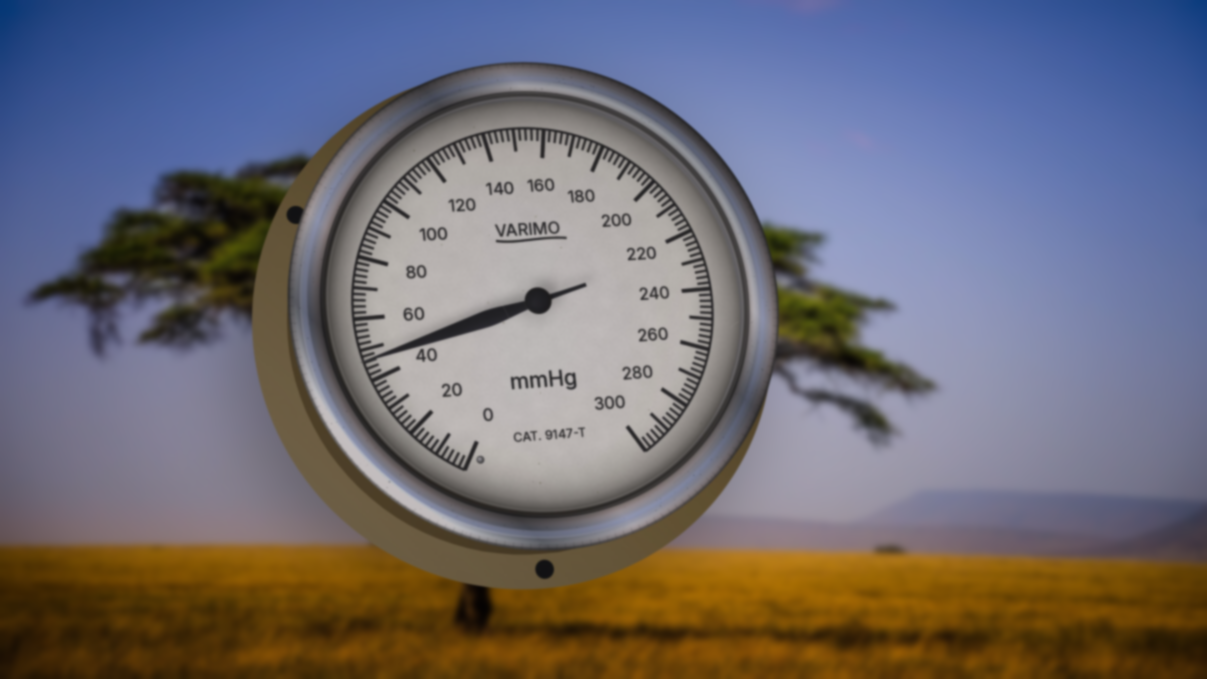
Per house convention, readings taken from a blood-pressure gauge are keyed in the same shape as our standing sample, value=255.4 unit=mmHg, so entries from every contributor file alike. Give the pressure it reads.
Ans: value=46 unit=mmHg
